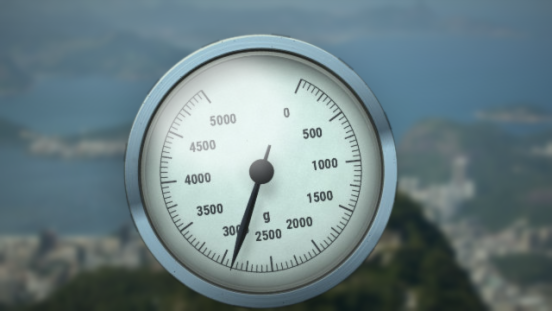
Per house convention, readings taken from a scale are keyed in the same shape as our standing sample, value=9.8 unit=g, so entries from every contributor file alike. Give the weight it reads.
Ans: value=2900 unit=g
